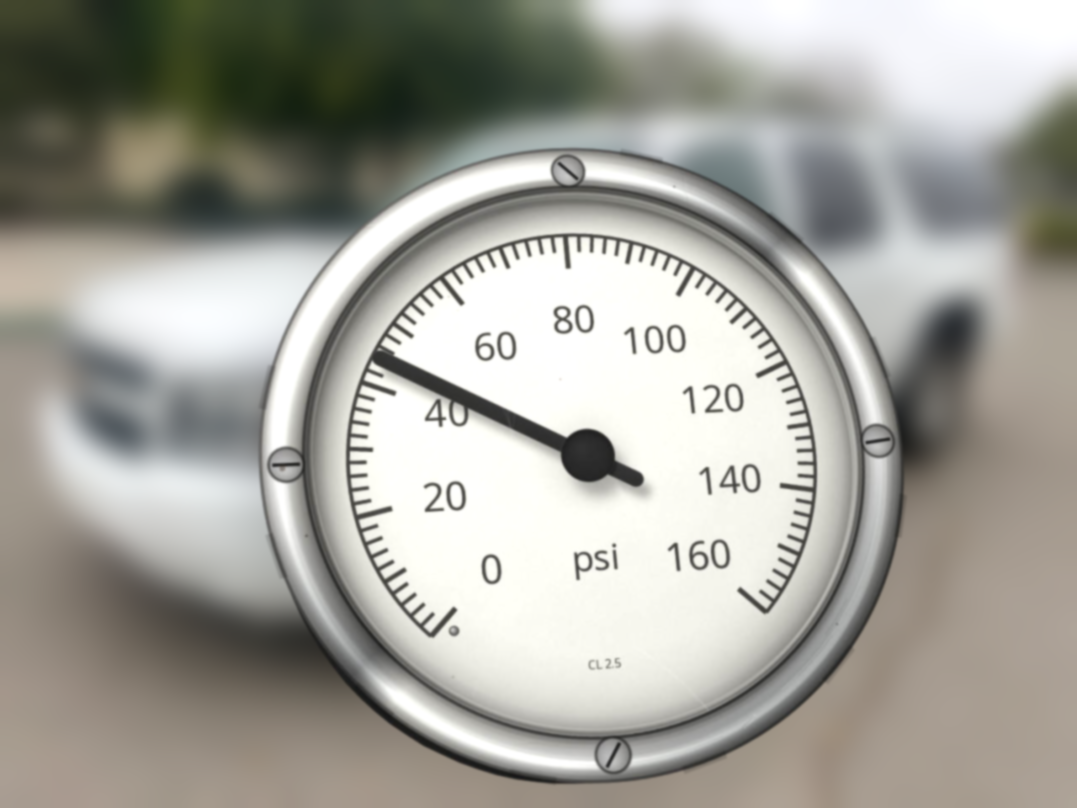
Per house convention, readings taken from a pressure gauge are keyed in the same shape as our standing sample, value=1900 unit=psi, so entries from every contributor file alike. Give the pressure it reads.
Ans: value=44 unit=psi
